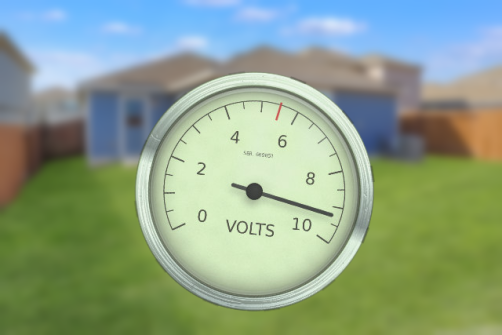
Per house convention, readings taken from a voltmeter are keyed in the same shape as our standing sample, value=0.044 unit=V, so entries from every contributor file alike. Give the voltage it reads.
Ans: value=9.25 unit=V
